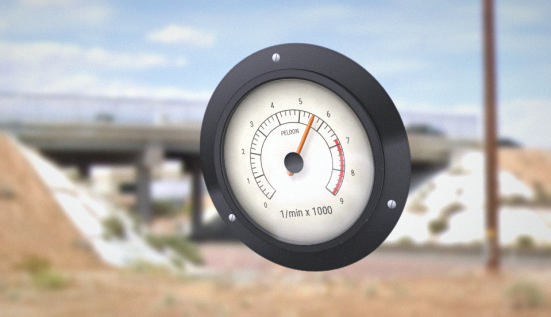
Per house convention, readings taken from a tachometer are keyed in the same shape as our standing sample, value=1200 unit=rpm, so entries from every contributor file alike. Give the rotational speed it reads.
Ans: value=5600 unit=rpm
